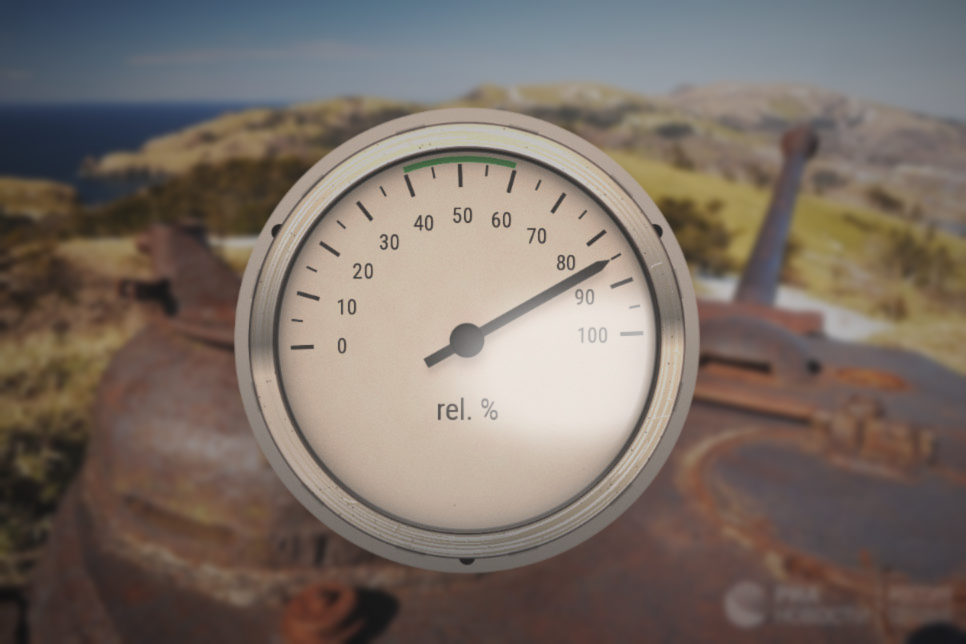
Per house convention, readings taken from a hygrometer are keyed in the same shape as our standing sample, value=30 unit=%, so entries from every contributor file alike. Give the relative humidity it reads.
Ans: value=85 unit=%
